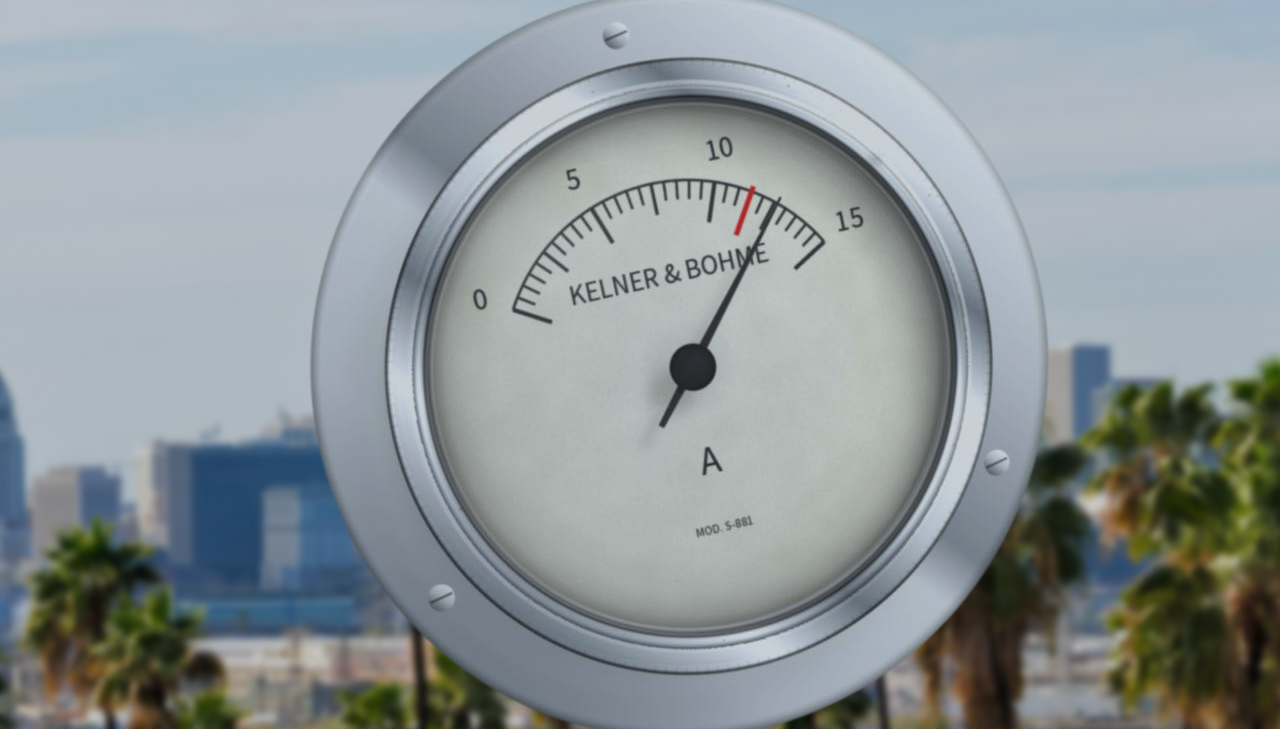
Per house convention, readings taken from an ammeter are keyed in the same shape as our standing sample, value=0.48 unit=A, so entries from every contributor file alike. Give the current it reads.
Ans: value=12.5 unit=A
